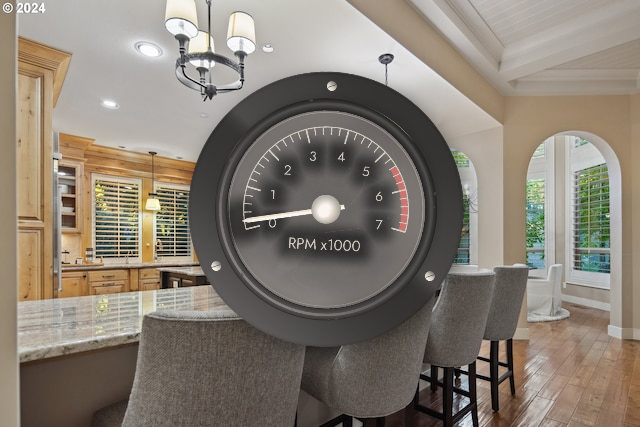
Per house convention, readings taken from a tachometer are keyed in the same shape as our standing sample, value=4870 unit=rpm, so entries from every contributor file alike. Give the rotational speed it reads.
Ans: value=200 unit=rpm
